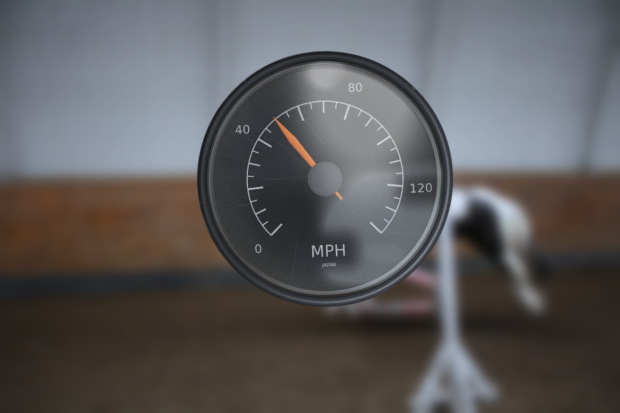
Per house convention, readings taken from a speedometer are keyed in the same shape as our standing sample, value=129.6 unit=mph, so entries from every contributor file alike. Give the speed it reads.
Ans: value=50 unit=mph
